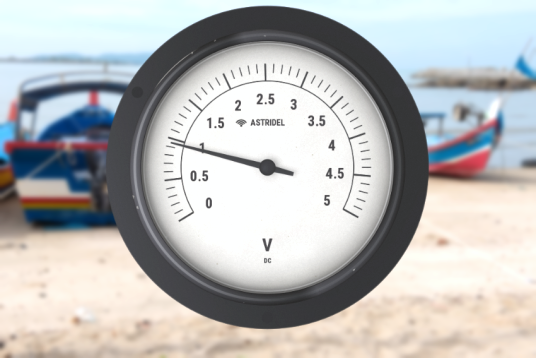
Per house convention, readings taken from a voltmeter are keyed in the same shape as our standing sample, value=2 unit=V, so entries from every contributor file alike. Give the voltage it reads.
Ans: value=0.95 unit=V
